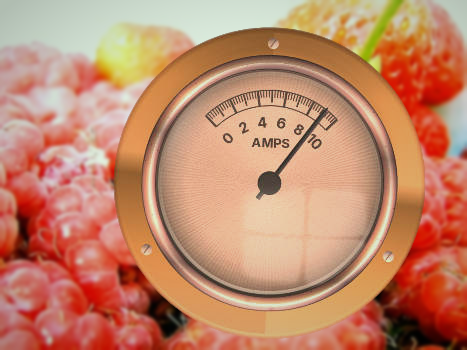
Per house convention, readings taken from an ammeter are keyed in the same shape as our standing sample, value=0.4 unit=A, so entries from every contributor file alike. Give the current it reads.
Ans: value=9 unit=A
